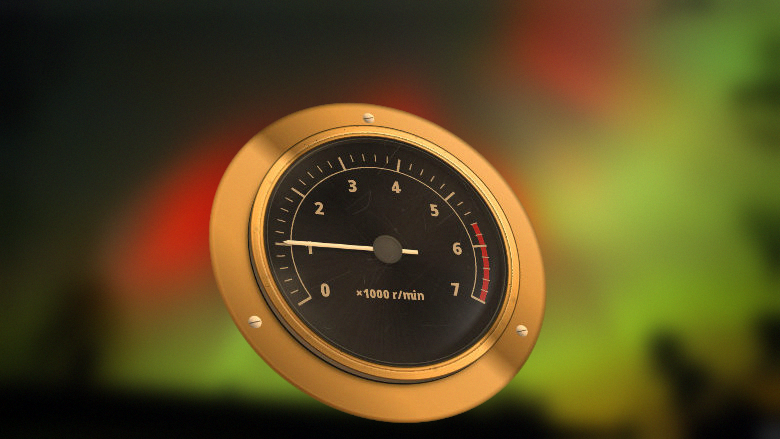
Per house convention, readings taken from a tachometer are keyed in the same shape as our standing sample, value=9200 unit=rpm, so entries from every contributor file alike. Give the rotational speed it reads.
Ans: value=1000 unit=rpm
